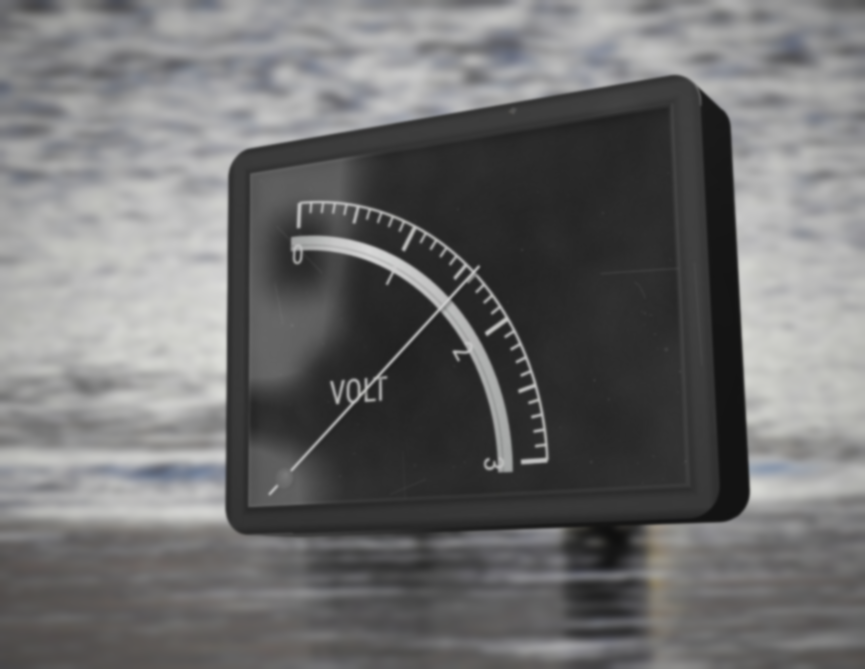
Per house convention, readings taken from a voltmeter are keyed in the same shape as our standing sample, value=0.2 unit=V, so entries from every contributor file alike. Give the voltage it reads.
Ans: value=1.6 unit=V
